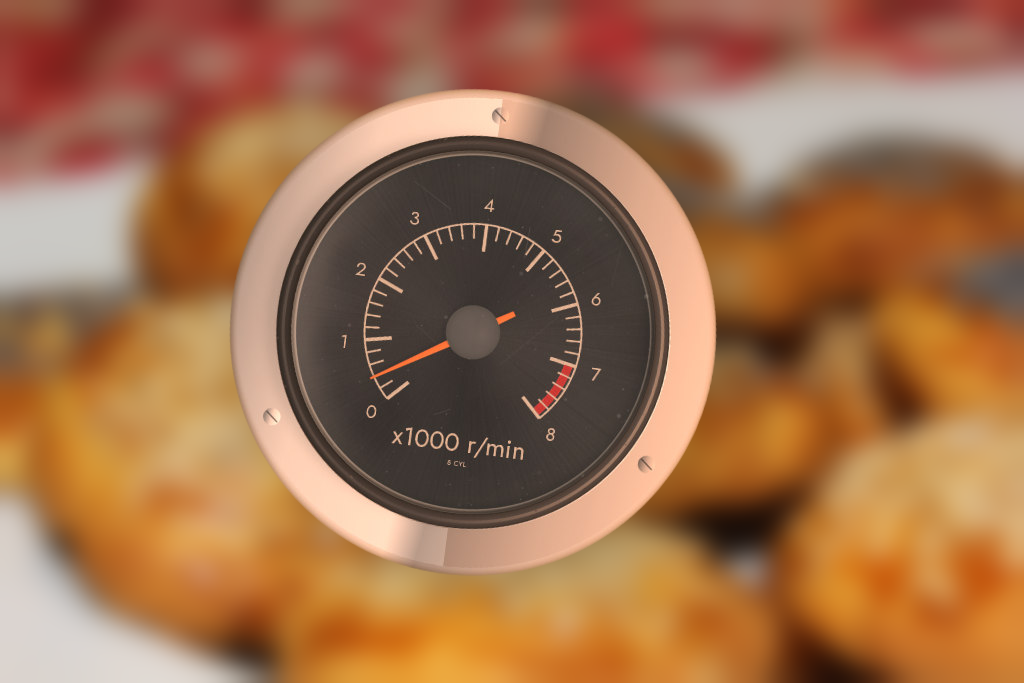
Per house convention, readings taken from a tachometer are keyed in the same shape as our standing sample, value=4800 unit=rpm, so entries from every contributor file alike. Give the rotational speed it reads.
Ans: value=400 unit=rpm
